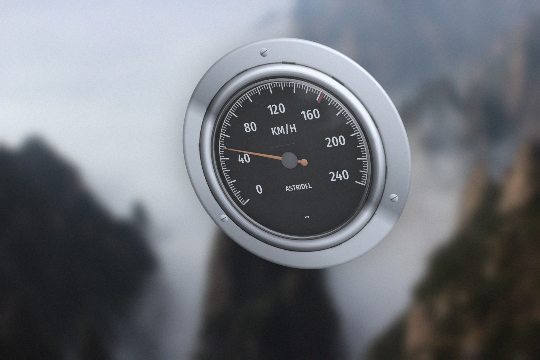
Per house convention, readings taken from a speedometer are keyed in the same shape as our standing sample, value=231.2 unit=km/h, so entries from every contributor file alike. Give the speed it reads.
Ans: value=50 unit=km/h
